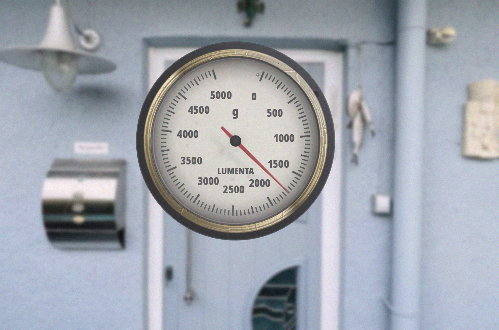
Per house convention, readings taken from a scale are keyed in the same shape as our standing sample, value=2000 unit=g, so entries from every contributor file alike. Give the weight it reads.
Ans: value=1750 unit=g
